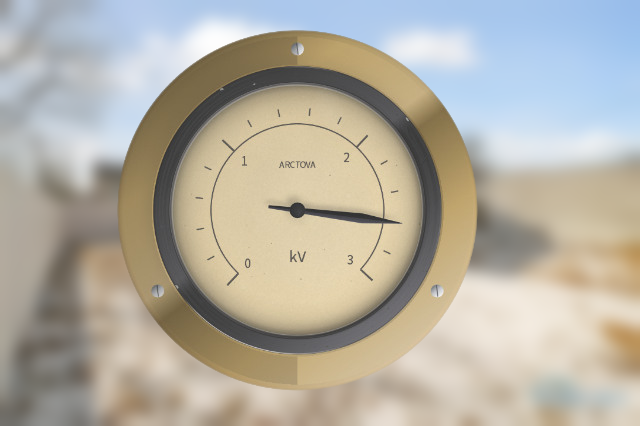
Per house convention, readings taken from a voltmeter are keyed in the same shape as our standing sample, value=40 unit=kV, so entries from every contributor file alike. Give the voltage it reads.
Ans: value=2.6 unit=kV
